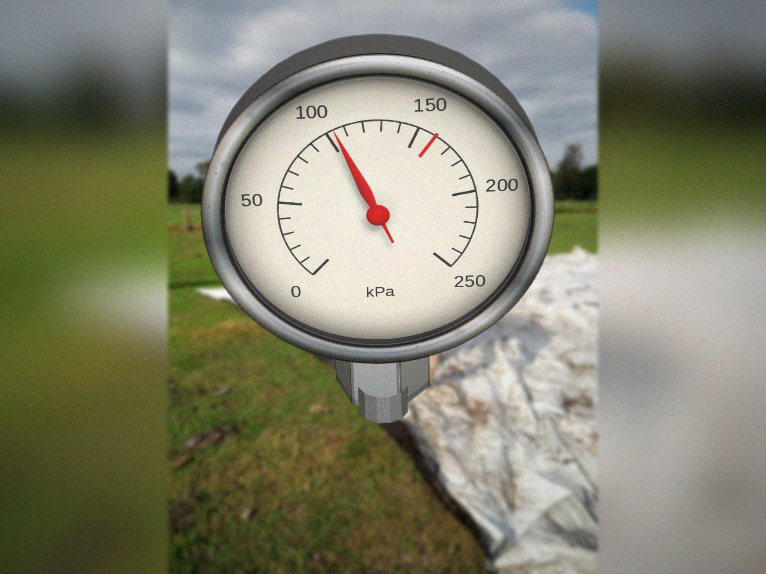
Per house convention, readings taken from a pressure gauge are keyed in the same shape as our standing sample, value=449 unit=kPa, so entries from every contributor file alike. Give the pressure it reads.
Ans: value=105 unit=kPa
